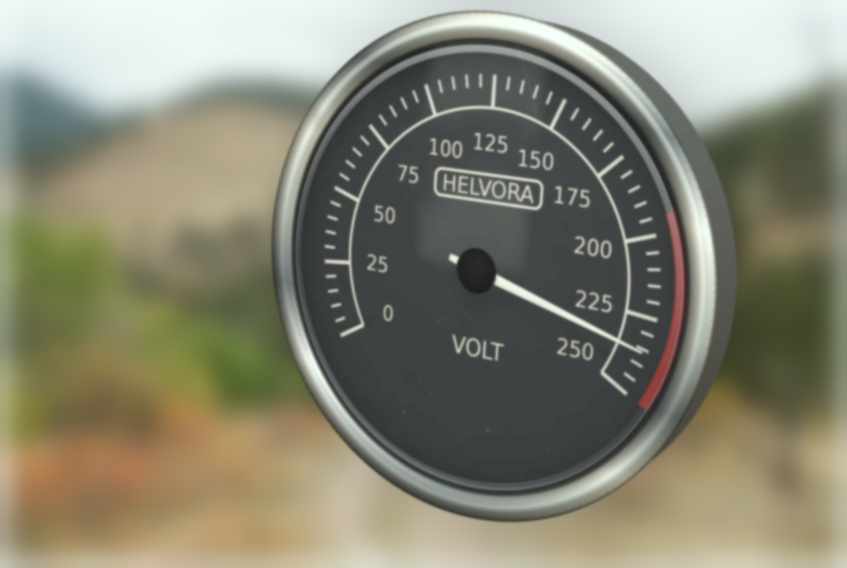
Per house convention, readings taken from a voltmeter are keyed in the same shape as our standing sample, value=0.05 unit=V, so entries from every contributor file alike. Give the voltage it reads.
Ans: value=235 unit=V
